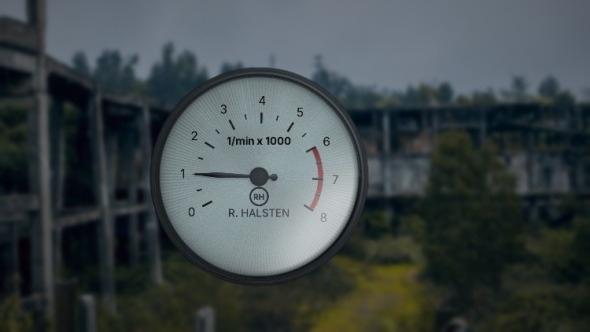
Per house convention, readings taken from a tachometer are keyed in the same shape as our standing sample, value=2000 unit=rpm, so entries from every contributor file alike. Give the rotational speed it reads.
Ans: value=1000 unit=rpm
